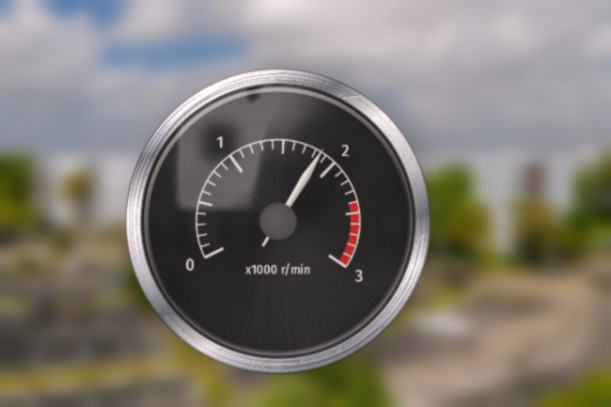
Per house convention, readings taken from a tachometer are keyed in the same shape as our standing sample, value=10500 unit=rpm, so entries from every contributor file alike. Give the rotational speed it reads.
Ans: value=1850 unit=rpm
